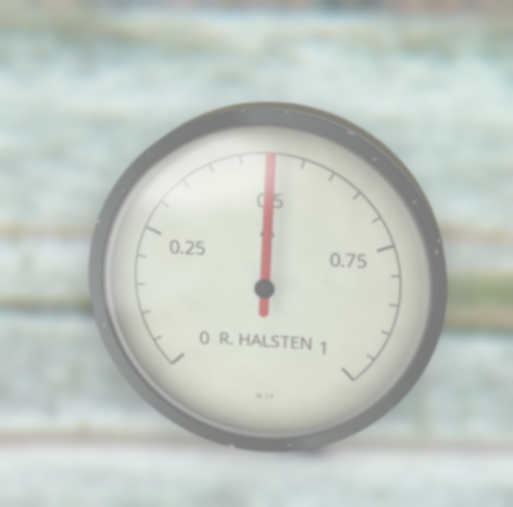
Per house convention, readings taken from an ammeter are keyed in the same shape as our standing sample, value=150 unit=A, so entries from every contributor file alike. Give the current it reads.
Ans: value=0.5 unit=A
